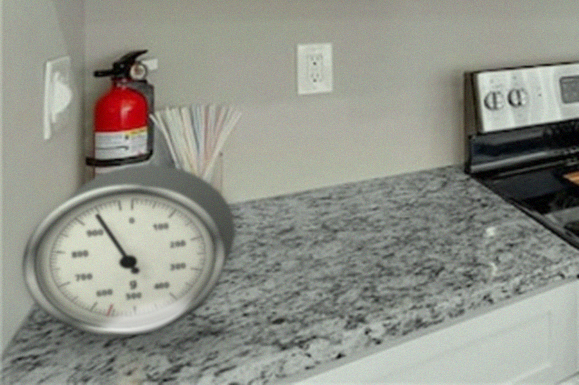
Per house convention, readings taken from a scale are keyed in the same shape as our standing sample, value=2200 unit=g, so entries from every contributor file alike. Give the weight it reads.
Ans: value=950 unit=g
